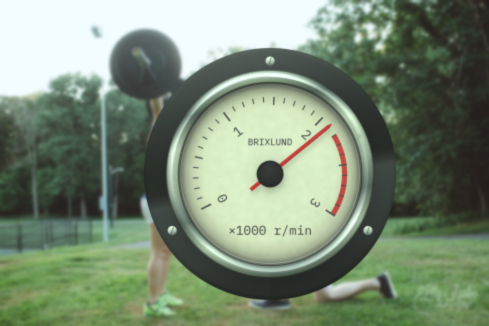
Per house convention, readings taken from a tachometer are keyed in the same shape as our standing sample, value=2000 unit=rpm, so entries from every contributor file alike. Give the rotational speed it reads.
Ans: value=2100 unit=rpm
